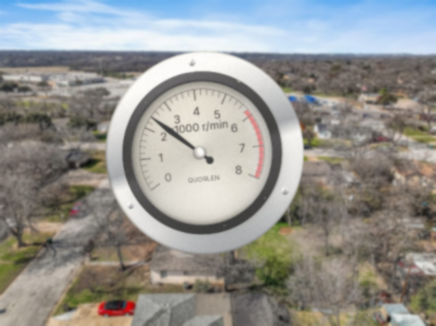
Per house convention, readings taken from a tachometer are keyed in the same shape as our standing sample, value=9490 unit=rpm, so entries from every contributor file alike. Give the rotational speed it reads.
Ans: value=2400 unit=rpm
